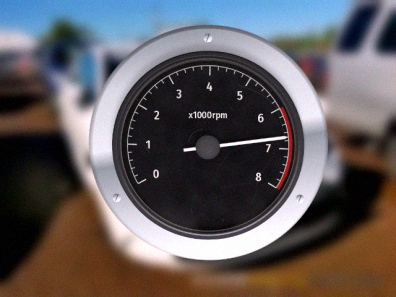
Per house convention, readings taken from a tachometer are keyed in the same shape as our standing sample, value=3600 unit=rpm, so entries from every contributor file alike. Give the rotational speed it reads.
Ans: value=6700 unit=rpm
